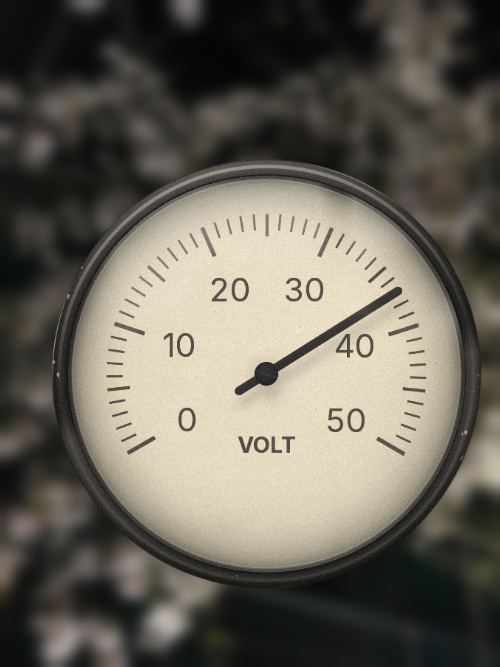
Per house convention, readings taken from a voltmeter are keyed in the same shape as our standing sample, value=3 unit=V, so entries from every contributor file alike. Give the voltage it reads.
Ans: value=37 unit=V
